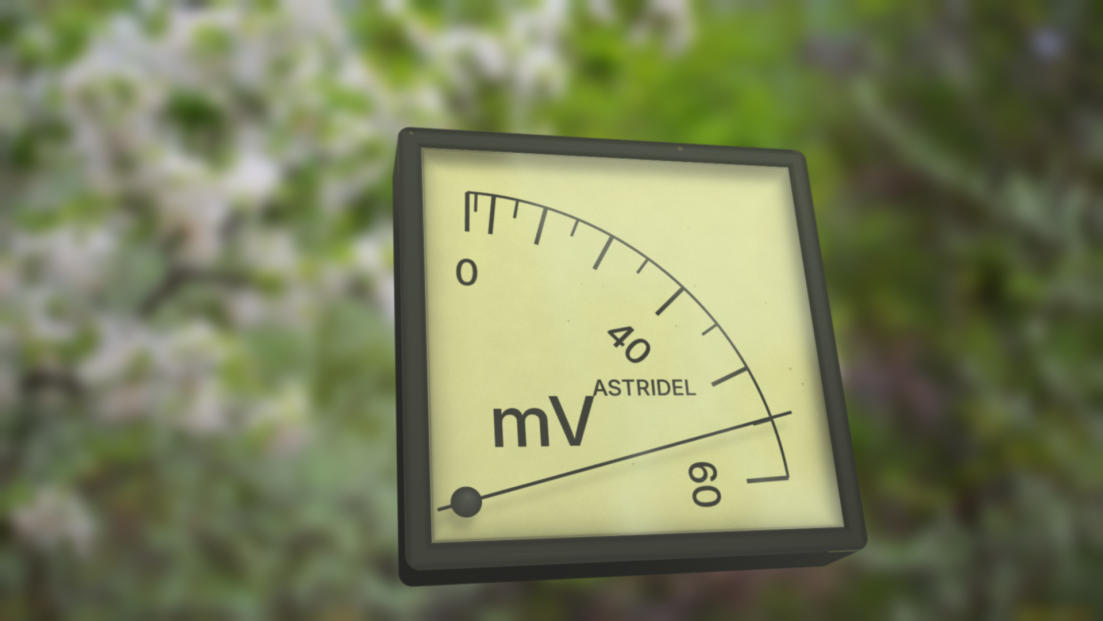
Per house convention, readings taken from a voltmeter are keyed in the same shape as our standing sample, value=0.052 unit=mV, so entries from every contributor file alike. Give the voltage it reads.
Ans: value=55 unit=mV
